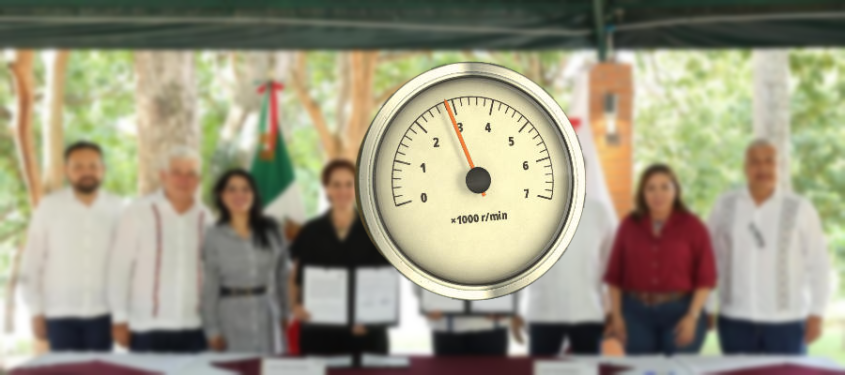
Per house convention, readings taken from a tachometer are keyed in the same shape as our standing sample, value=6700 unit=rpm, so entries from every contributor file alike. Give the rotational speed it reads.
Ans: value=2800 unit=rpm
